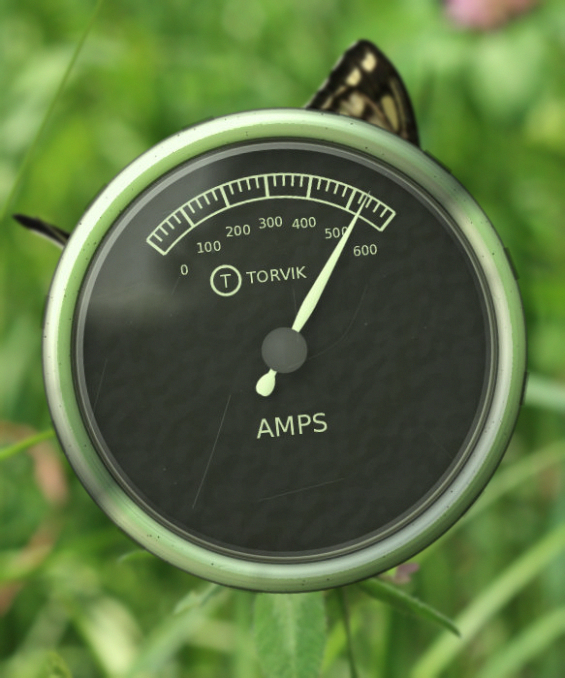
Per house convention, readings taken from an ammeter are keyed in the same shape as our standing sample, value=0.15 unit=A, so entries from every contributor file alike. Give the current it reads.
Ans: value=530 unit=A
